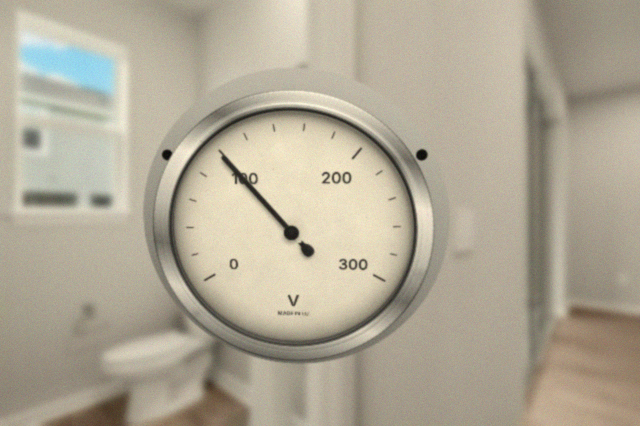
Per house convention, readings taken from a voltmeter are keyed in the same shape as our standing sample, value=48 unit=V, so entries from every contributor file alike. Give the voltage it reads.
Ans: value=100 unit=V
